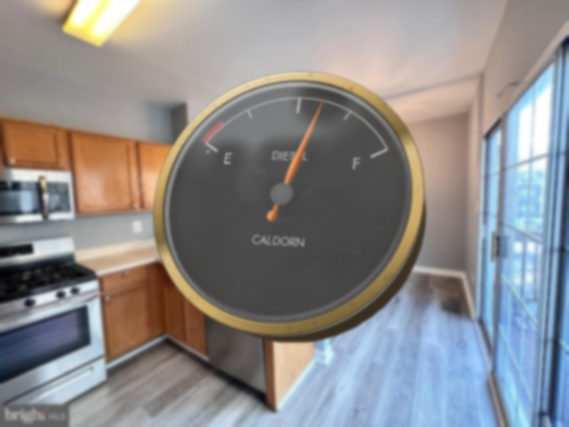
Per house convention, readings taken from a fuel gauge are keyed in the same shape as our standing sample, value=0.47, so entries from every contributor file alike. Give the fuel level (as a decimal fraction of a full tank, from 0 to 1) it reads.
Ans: value=0.625
